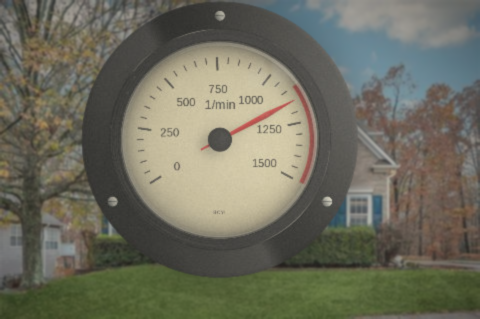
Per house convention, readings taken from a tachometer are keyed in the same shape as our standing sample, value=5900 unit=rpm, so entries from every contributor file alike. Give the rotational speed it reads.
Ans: value=1150 unit=rpm
